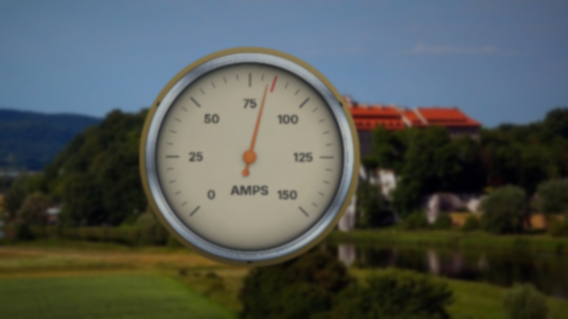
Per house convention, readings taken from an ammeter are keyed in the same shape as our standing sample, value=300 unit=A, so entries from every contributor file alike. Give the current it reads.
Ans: value=82.5 unit=A
